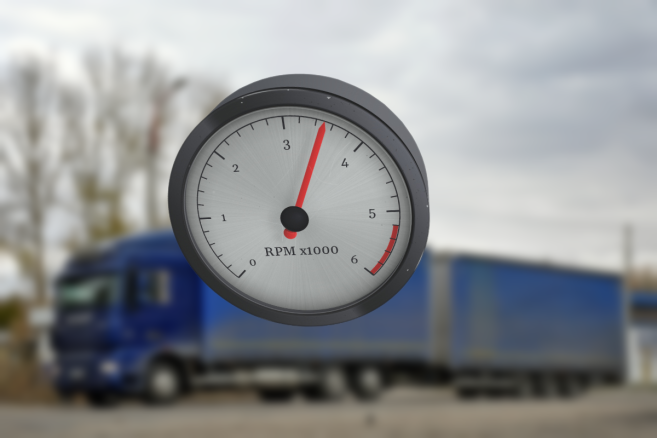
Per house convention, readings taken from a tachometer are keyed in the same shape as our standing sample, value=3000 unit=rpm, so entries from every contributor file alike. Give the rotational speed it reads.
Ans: value=3500 unit=rpm
